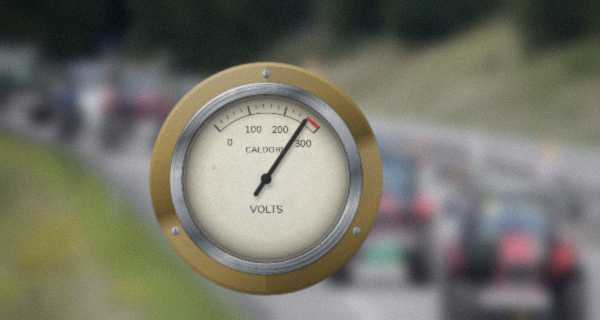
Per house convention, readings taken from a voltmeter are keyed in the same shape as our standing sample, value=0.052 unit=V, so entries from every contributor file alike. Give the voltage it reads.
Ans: value=260 unit=V
